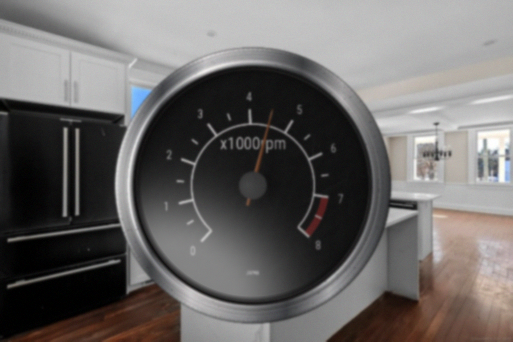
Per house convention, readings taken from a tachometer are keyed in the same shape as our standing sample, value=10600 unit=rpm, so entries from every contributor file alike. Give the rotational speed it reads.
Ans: value=4500 unit=rpm
